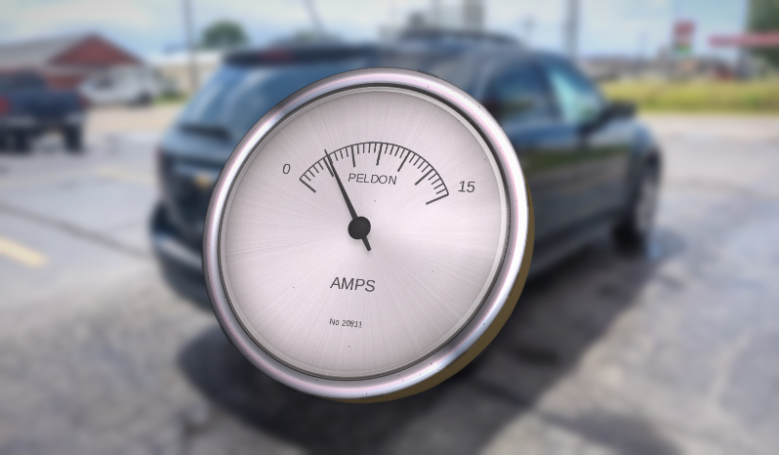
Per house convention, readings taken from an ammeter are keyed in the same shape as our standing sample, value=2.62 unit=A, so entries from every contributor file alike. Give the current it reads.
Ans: value=3 unit=A
